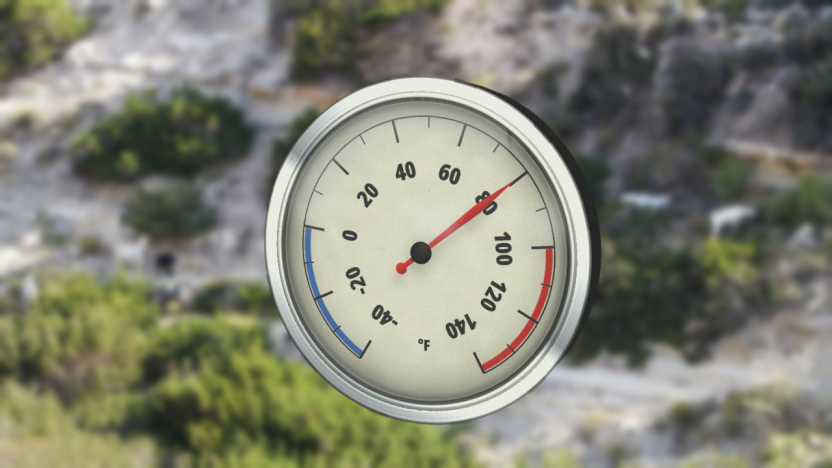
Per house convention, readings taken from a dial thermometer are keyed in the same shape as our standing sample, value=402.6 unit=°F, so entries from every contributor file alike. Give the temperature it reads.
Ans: value=80 unit=°F
